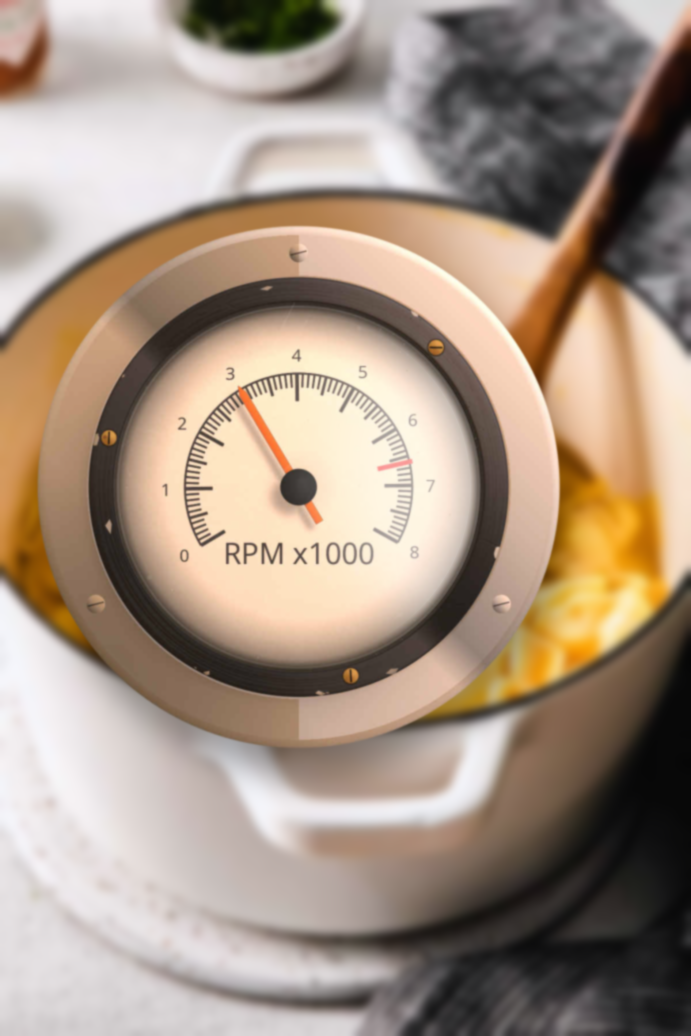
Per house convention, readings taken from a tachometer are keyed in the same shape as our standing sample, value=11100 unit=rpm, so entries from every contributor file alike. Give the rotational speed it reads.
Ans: value=3000 unit=rpm
